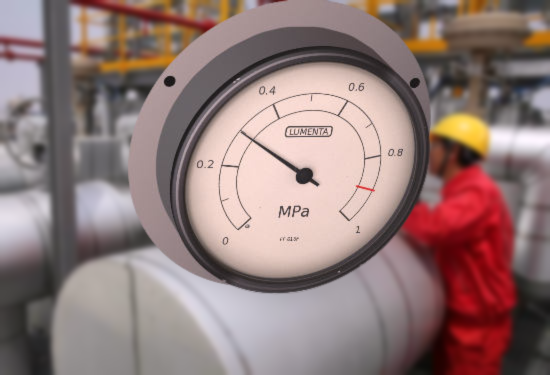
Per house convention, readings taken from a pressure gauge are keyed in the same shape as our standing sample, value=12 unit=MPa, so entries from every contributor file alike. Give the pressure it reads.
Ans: value=0.3 unit=MPa
